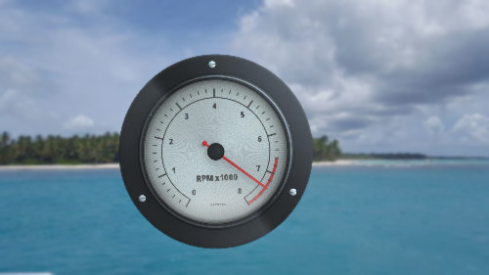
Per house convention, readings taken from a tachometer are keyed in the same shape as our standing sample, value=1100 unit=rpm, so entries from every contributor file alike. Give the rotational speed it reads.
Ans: value=7400 unit=rpm
